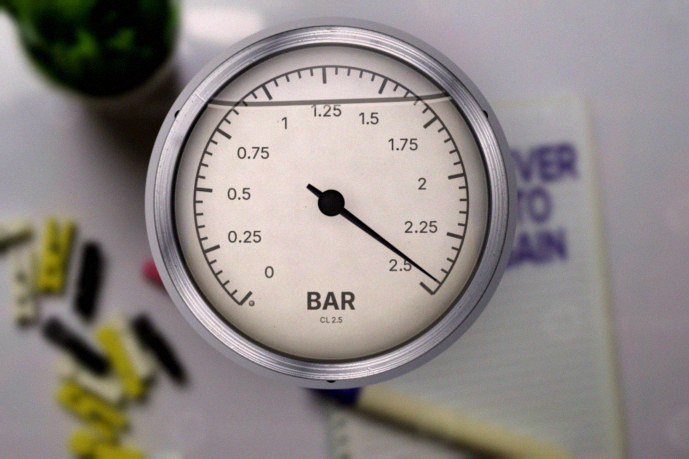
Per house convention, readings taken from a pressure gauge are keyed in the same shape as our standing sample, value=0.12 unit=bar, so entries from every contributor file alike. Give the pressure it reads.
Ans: value=2.45 unit=bar
